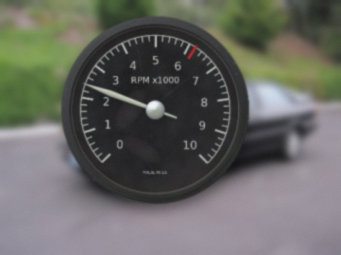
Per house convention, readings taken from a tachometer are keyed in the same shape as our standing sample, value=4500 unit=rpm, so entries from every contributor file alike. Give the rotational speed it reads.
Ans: value=2400 unit=rpm
